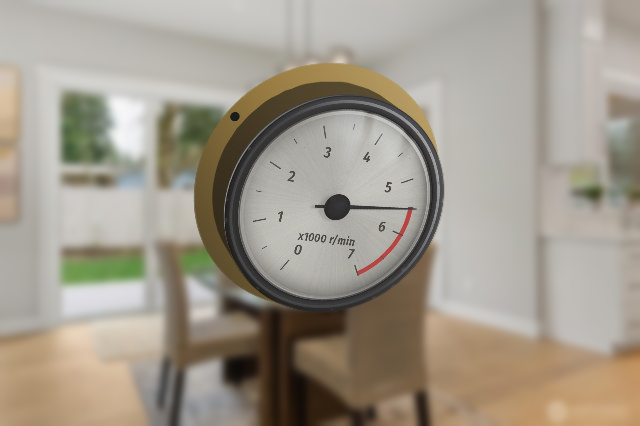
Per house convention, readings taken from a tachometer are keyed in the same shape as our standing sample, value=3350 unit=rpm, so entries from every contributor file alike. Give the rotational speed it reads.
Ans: value=5500 unit=rpm
